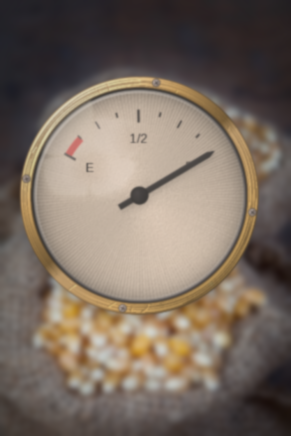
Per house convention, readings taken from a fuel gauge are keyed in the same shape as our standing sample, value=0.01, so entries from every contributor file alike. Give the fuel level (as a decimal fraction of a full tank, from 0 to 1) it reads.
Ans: value=1
